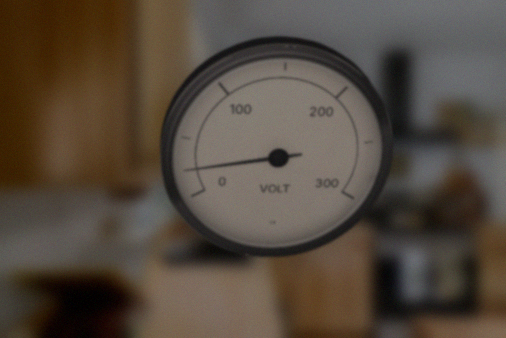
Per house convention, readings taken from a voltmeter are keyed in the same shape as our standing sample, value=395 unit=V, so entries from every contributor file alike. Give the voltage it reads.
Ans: value=25 unit=V
